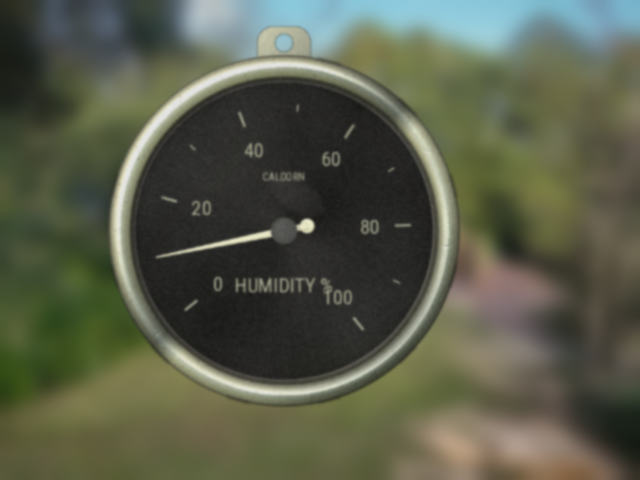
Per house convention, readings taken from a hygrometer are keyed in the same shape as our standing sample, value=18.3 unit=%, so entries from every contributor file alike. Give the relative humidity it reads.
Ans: value=10 unit=%
